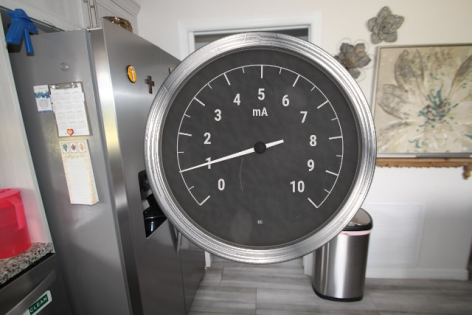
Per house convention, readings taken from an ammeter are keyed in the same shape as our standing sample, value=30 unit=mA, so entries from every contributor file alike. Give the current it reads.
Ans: value=1 unit=mA
